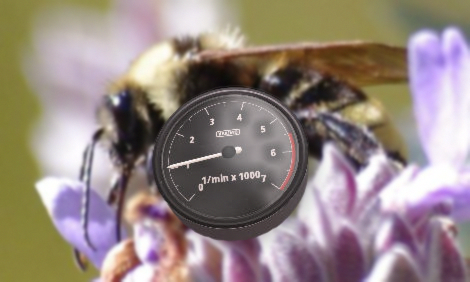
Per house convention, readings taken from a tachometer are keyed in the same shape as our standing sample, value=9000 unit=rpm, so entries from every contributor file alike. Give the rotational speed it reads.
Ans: value=1000 unit=rpm
